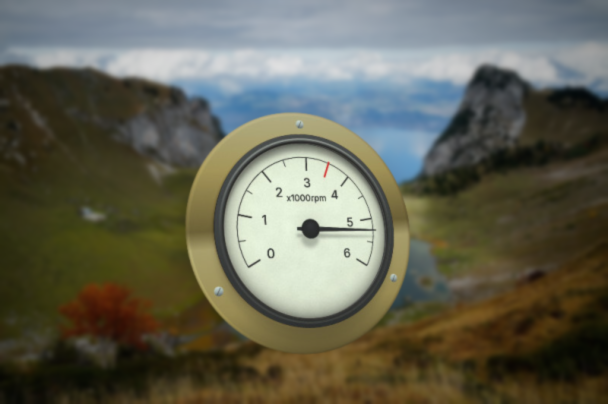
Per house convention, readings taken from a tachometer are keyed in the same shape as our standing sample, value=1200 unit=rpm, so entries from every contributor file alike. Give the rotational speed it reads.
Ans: value=5250 unit=rpm
